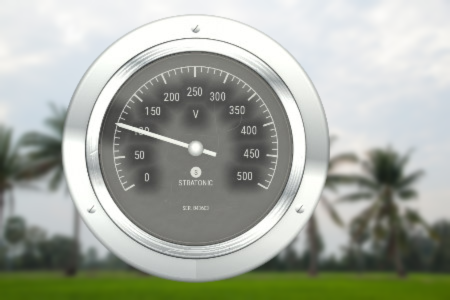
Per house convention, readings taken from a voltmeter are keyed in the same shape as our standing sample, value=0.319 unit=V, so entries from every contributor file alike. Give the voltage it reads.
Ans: value=100 unit=V
